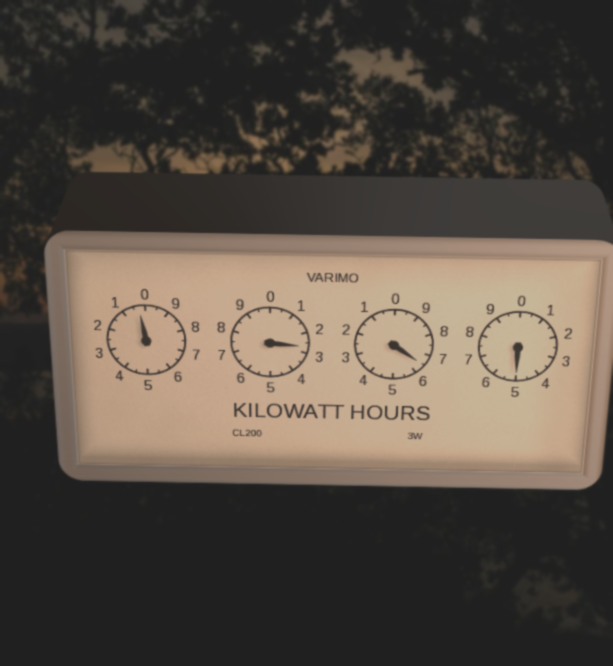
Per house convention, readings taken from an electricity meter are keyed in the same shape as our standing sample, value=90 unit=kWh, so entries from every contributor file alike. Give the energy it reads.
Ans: value=265 unit=kWh
